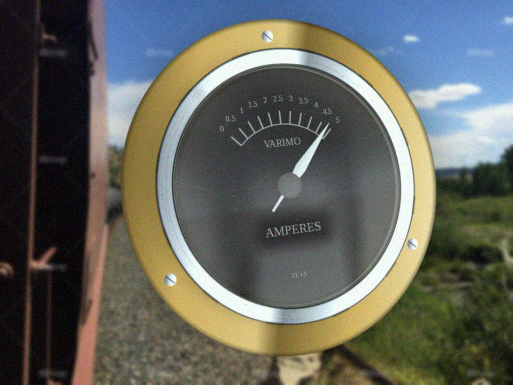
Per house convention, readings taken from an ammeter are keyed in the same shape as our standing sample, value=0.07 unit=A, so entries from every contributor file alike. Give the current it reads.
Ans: value=4.75 unit=A
